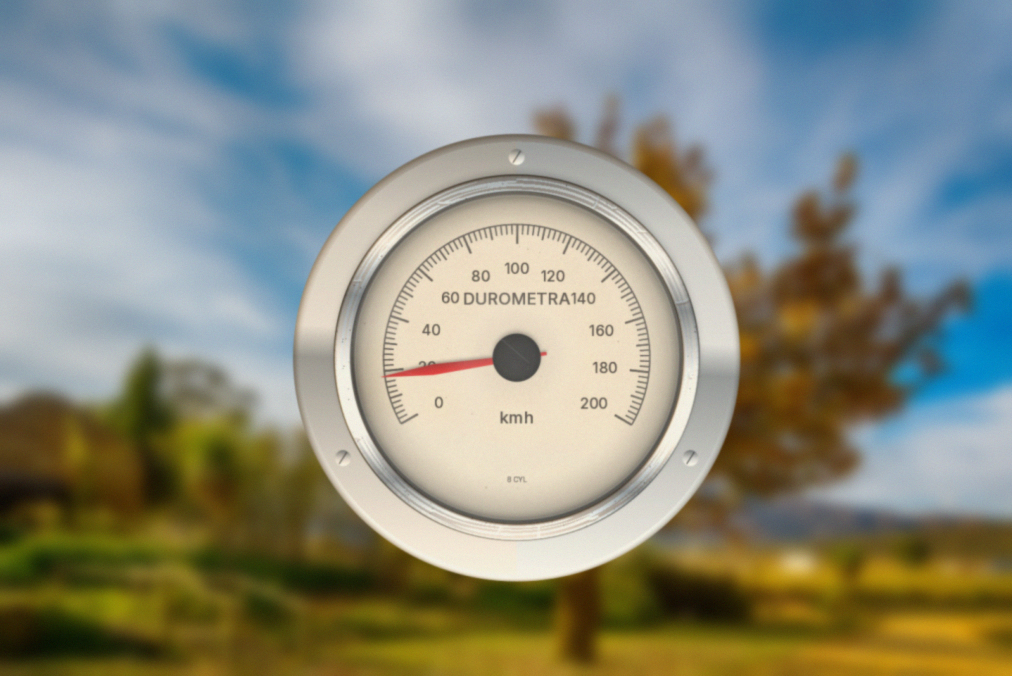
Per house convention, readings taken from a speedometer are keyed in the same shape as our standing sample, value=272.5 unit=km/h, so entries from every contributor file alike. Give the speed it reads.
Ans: value=18 unit=km/h
